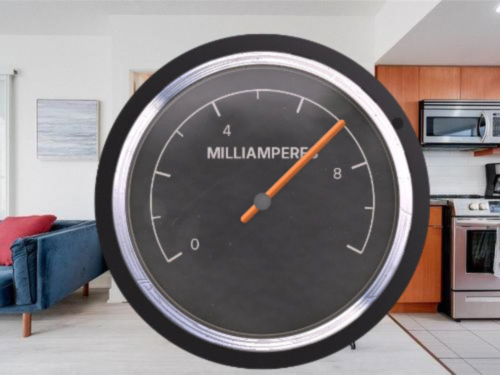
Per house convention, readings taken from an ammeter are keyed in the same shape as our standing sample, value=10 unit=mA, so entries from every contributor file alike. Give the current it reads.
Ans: value=7 unit=mA
